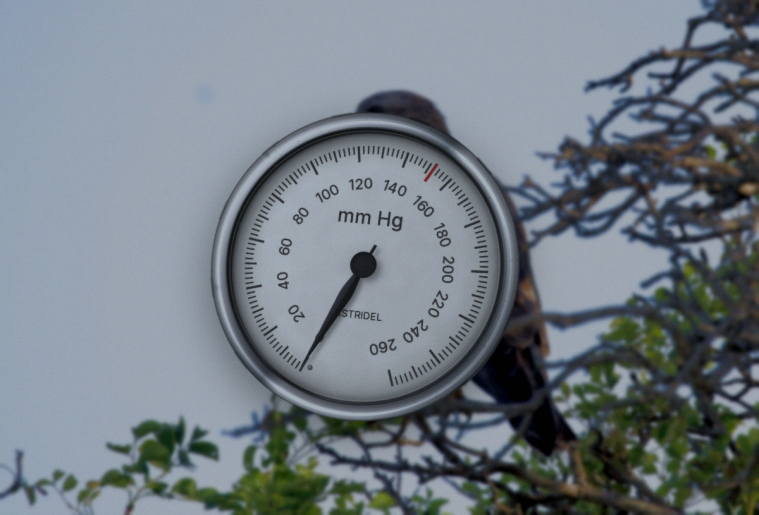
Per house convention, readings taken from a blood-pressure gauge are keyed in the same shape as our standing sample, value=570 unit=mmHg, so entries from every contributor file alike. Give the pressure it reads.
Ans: value=0 unit=mmHg
